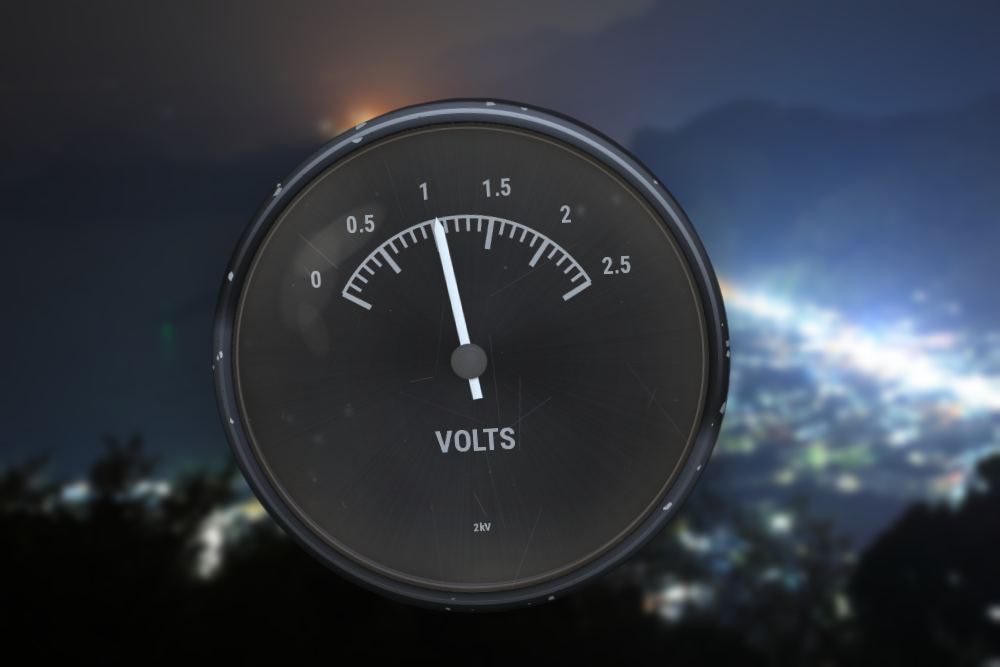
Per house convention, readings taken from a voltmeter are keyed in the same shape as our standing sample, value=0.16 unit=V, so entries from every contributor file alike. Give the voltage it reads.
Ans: value=1.05 unit=V
